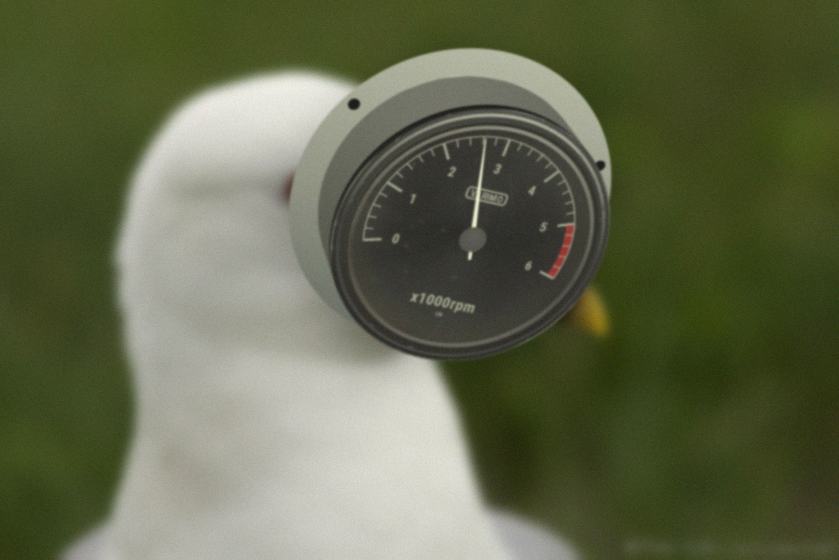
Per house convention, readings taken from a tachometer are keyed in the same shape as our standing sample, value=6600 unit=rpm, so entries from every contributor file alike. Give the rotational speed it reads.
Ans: value=2600 unit=rpm
